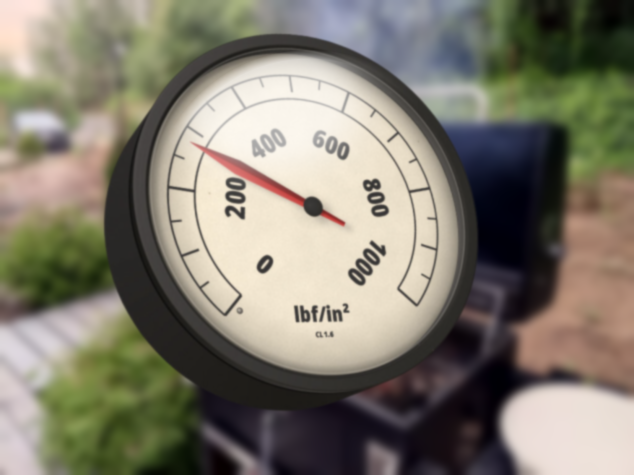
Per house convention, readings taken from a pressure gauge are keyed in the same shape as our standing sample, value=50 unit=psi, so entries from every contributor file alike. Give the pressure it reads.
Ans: value=275 unit=psi
